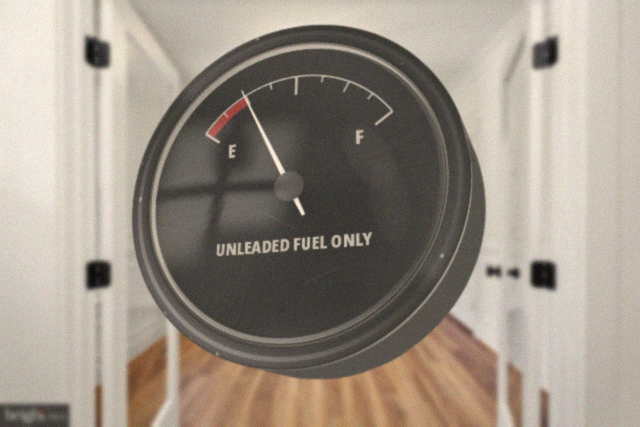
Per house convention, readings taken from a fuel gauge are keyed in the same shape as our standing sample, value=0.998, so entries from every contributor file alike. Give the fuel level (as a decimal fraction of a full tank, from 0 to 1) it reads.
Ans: value=0.25
